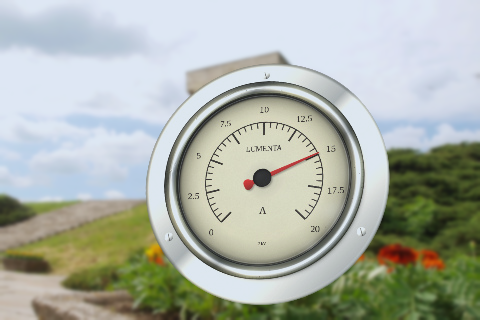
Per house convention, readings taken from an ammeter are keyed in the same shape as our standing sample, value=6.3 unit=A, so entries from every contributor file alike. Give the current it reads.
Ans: value=15 unit=A
